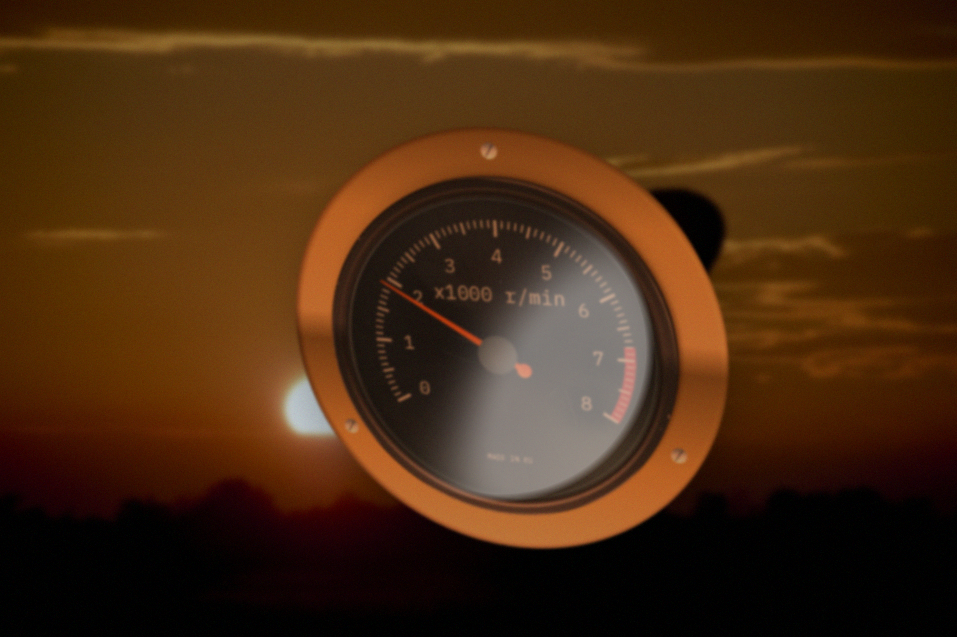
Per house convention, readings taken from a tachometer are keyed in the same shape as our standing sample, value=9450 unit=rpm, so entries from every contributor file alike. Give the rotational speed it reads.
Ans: value=2000 unit=rpm
